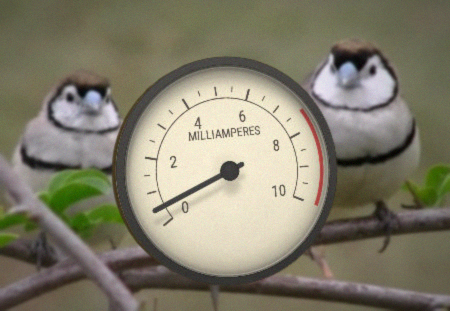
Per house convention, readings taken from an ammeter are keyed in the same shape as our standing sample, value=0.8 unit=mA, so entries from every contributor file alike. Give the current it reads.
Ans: value=0.5 unit=mA
